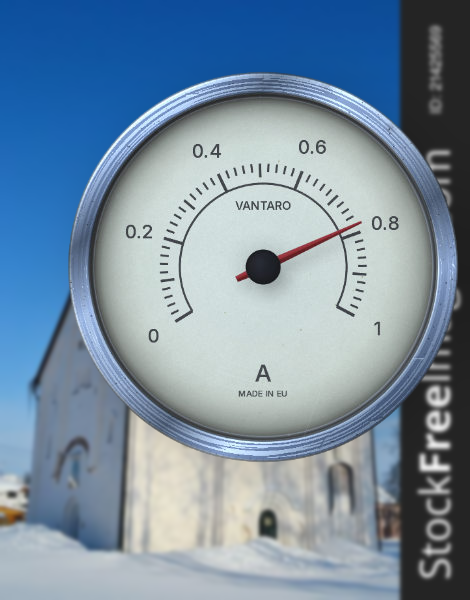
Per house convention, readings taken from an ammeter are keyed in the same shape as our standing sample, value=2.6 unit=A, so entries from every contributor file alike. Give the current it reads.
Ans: value=0.78 unit=A
